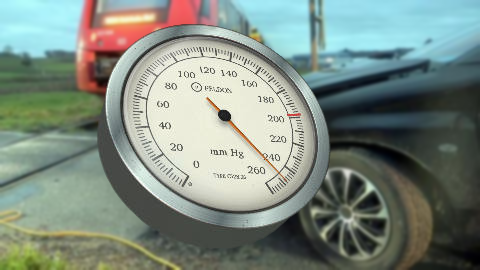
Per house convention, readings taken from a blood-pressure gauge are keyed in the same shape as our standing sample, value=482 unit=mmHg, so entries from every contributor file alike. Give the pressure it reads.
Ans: value=250 unit=mmHg
